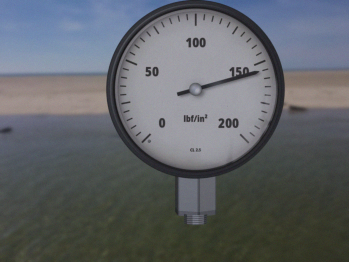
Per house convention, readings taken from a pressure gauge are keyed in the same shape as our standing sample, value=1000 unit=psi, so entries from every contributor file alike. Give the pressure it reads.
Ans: value=155 unit=psi
